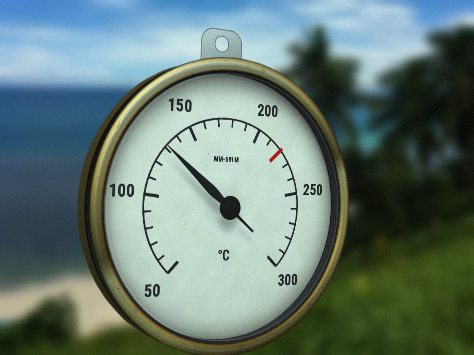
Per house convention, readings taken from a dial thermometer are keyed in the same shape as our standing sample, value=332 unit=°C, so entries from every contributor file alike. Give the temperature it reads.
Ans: value=130 unit=°C
